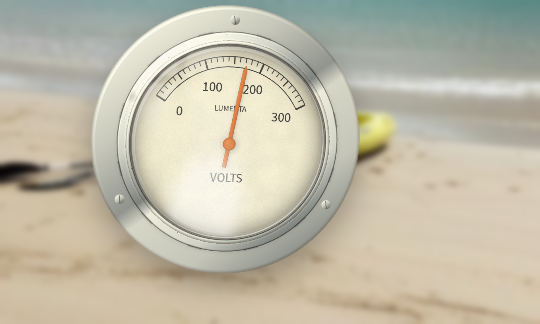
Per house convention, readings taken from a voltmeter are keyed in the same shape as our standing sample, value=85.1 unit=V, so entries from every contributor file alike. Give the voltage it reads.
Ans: value=170 unit=V
